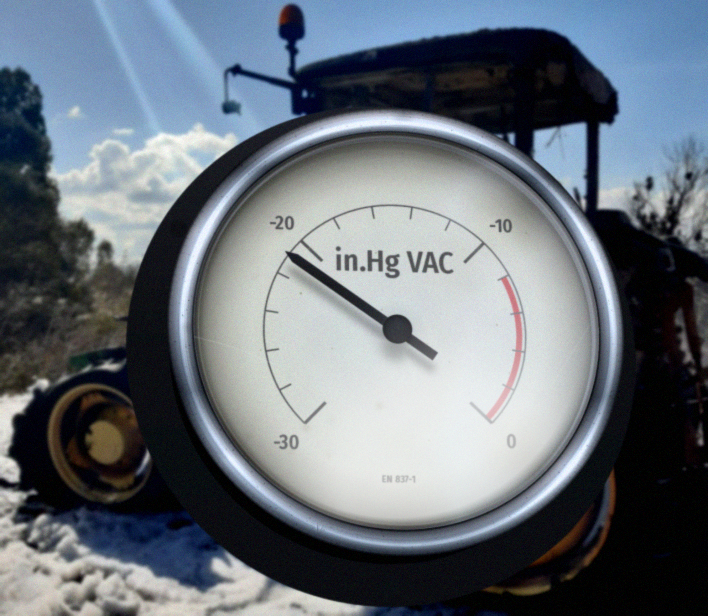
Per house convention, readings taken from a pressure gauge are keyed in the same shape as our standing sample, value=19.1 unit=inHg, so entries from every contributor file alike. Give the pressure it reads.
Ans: value=-21 unit=inHg
